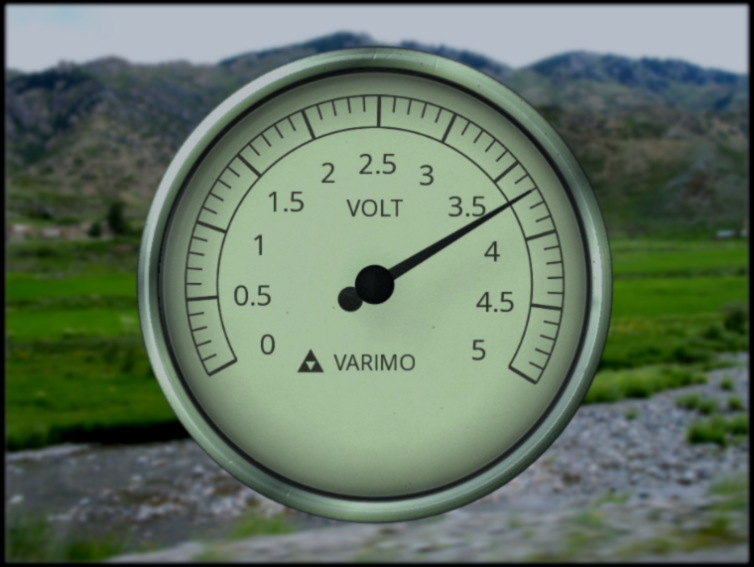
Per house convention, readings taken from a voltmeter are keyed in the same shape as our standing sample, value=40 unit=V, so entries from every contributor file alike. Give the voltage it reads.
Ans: value=3.7 unit=V
